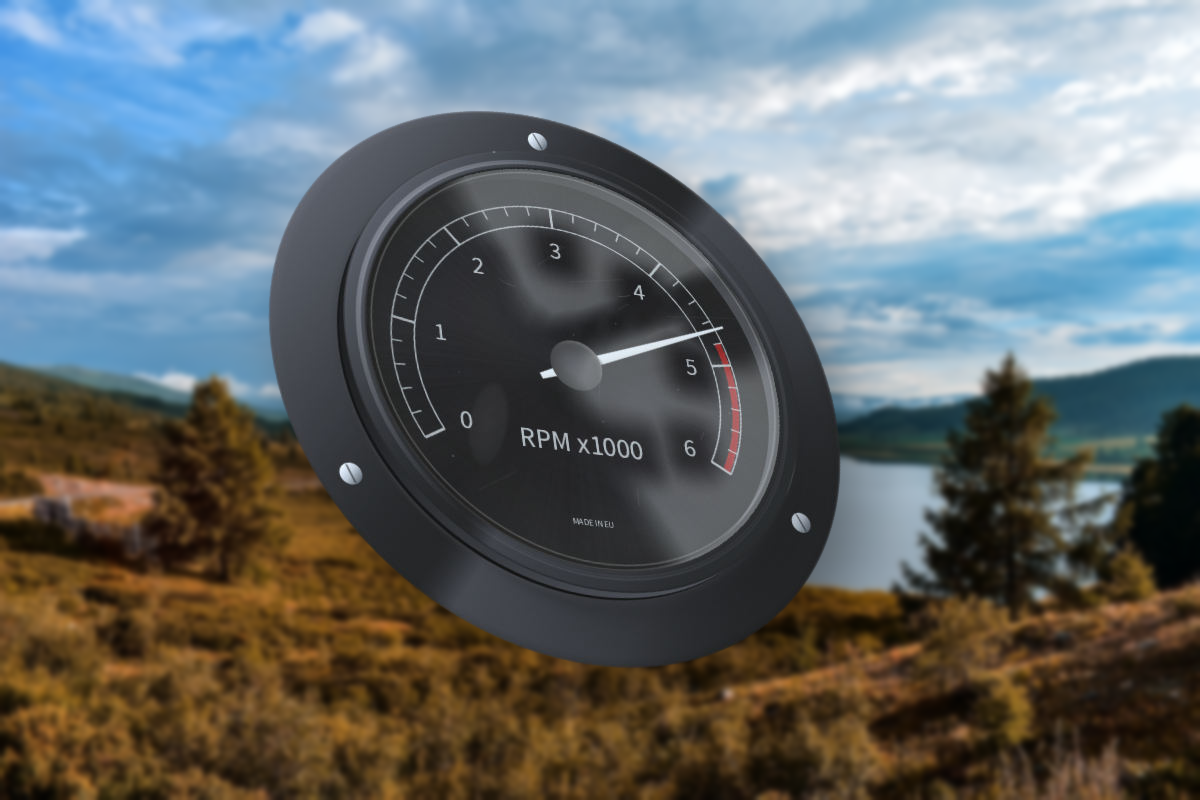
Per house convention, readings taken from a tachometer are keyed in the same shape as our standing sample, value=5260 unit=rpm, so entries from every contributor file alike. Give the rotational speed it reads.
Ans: value=4700 unit=rpm
